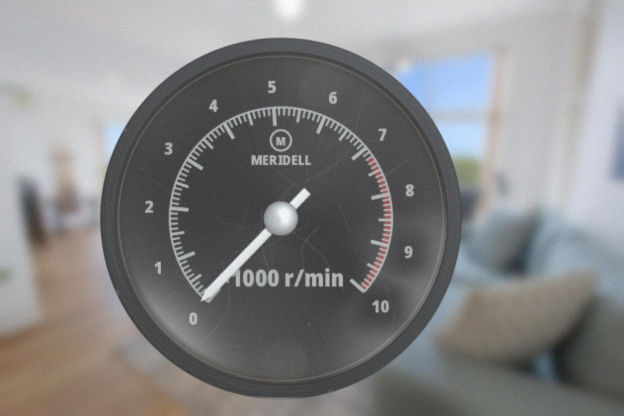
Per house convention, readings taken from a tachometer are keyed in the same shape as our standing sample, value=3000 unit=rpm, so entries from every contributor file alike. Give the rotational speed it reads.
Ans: value=100 unit=rpm
